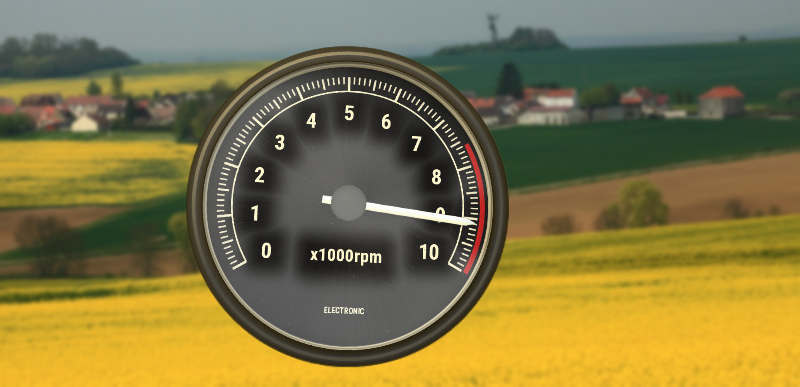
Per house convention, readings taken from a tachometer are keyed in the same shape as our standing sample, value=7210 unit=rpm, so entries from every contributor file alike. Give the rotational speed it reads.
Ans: value=9100 unit=rpm
